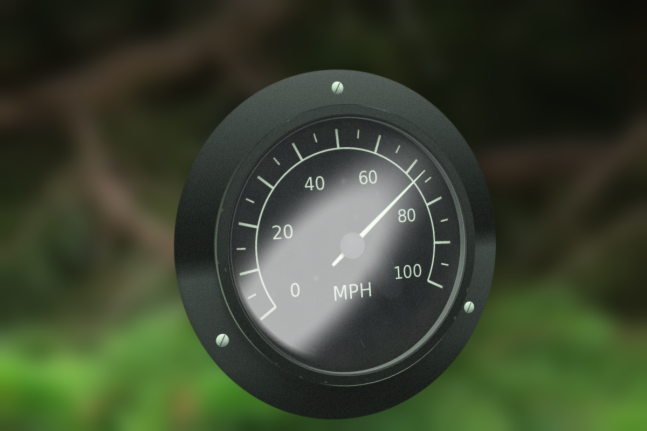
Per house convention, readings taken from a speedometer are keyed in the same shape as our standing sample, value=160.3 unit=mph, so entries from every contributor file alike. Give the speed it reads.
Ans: value=72.5 unit=mph
